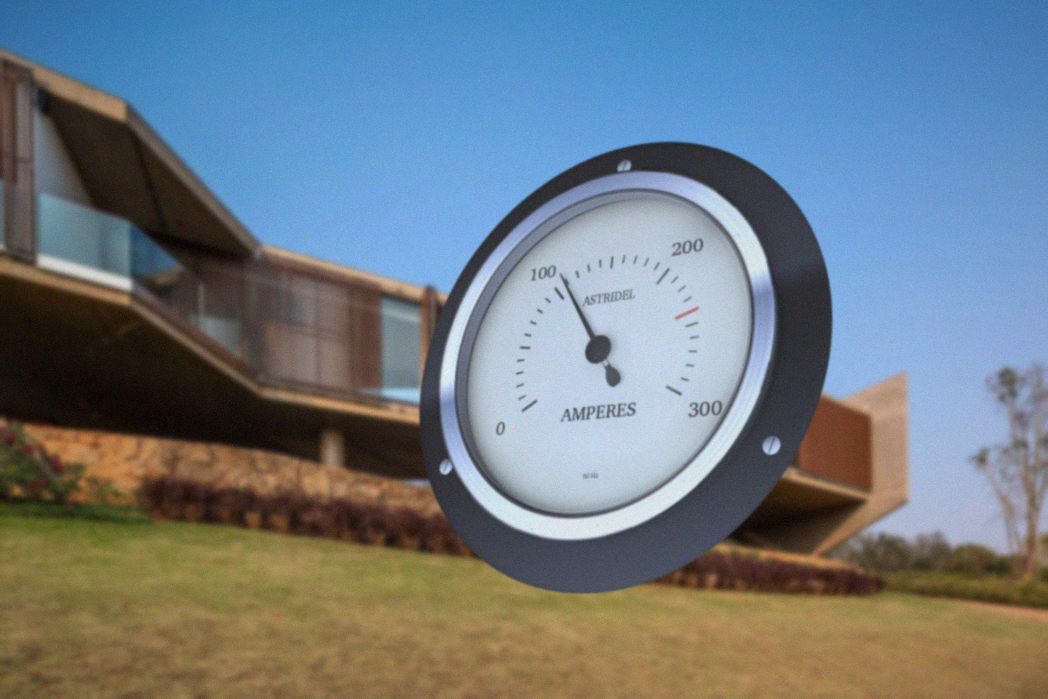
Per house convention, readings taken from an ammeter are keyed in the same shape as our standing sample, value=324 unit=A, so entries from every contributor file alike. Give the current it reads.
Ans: value=110 unit=A
